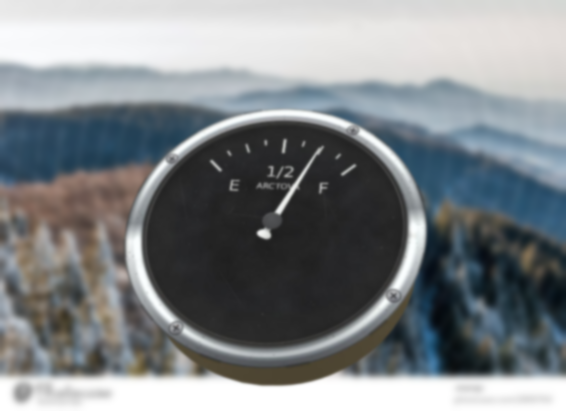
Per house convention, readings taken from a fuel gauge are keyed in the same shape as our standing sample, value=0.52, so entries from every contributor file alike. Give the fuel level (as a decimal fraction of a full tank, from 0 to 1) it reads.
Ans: value=0.75
